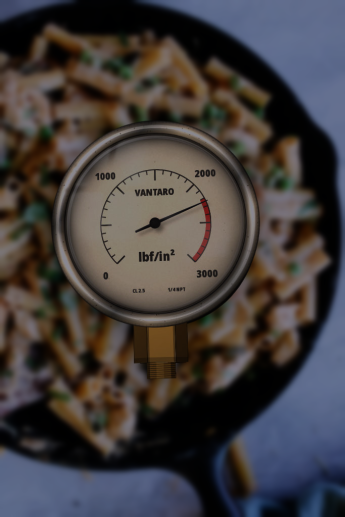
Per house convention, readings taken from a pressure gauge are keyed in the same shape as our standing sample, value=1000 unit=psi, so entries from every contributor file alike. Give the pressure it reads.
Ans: value=2250 unit=psi
